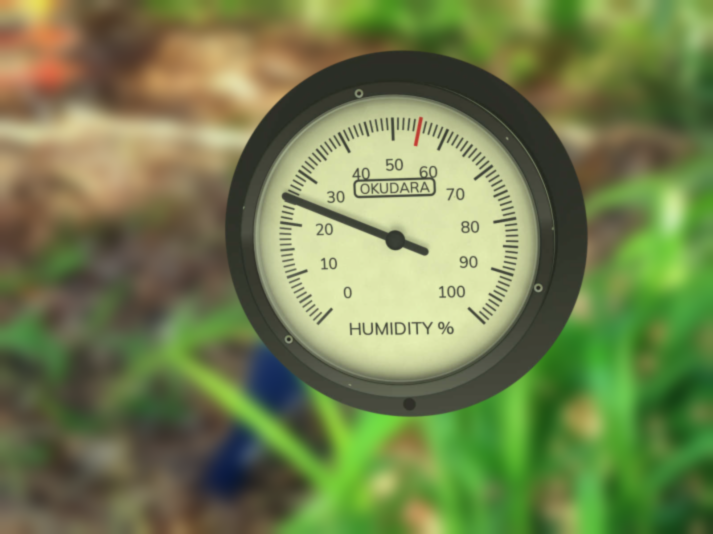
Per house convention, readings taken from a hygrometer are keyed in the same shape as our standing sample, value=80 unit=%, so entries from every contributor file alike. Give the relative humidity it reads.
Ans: value=25 unit=%
